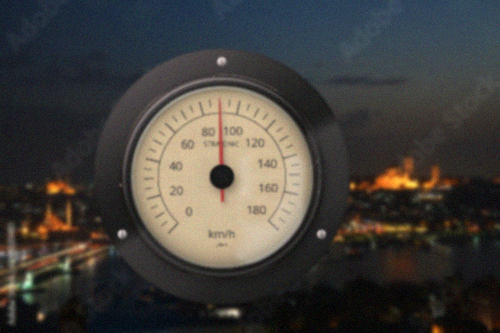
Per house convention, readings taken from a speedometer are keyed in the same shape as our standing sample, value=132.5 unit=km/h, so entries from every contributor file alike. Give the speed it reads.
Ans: value=90 unit=km/h
